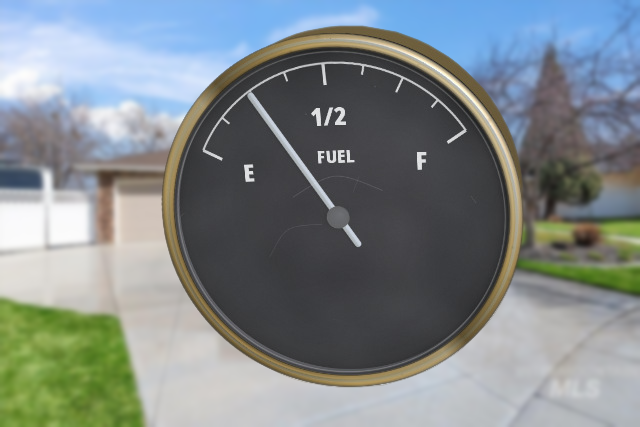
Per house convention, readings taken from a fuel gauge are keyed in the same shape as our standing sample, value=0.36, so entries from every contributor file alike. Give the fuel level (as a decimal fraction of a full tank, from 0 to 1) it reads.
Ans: value=0.25
